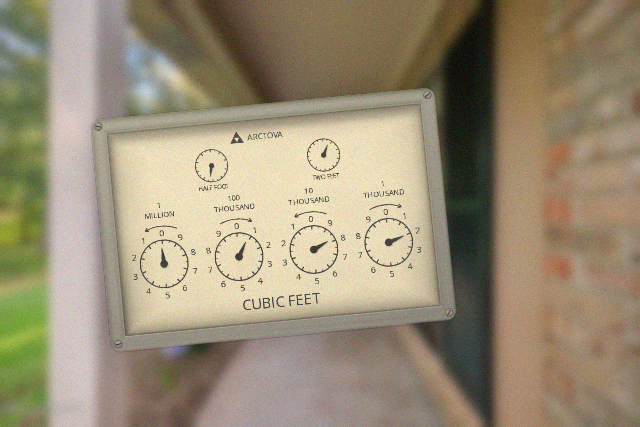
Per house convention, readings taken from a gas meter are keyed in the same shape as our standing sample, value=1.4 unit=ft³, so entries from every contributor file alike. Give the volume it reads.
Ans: value=8200 unit=ft³
